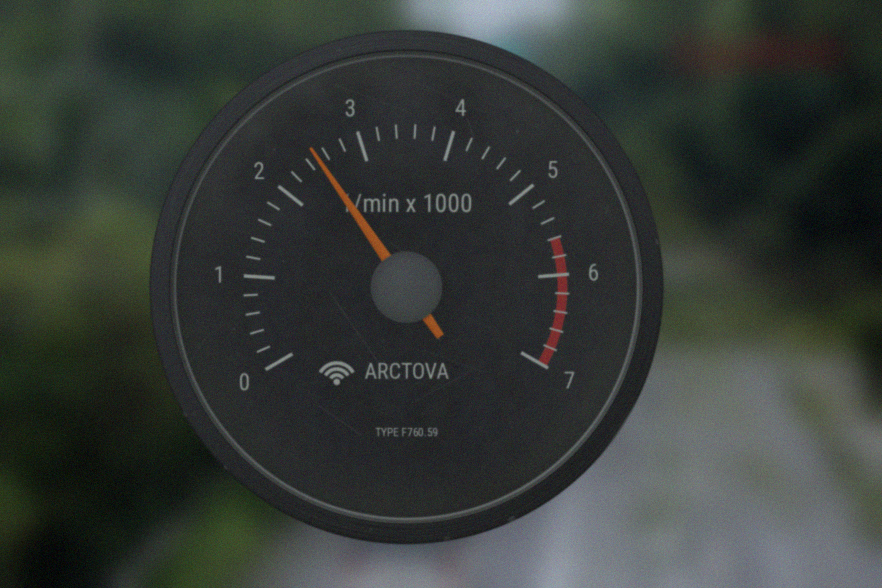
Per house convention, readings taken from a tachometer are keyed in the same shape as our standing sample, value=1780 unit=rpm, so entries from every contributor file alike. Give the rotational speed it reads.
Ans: value=2500 unit=rpm
